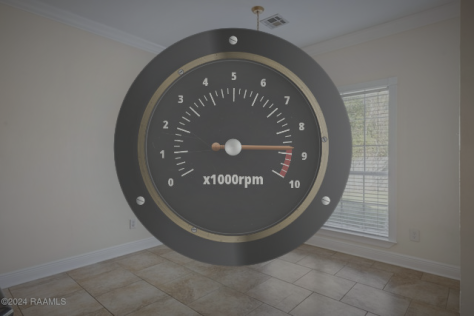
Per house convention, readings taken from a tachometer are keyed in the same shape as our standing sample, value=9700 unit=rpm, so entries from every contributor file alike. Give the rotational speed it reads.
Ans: value=8750 unit=rpm
